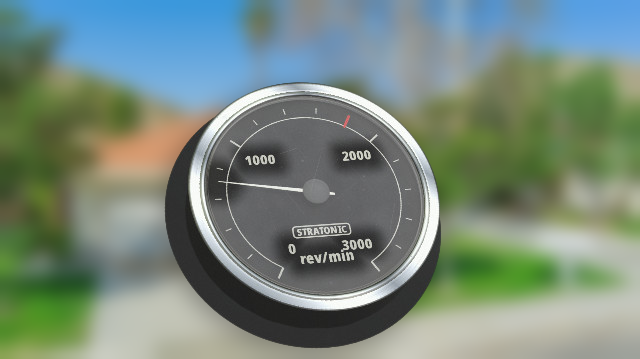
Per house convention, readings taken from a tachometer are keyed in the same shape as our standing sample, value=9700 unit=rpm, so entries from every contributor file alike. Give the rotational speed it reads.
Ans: value=700 unit=rpm
